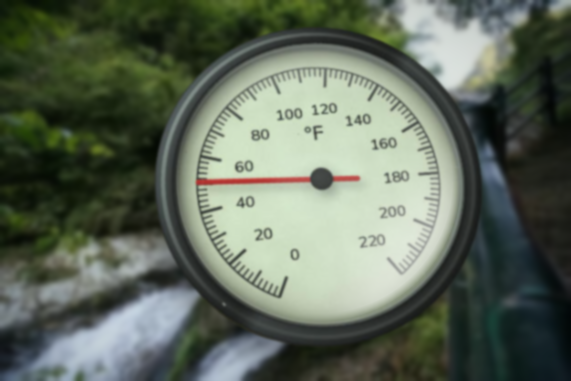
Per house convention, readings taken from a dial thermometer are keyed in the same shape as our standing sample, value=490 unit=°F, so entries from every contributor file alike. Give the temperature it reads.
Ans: value=50 unit=°F
